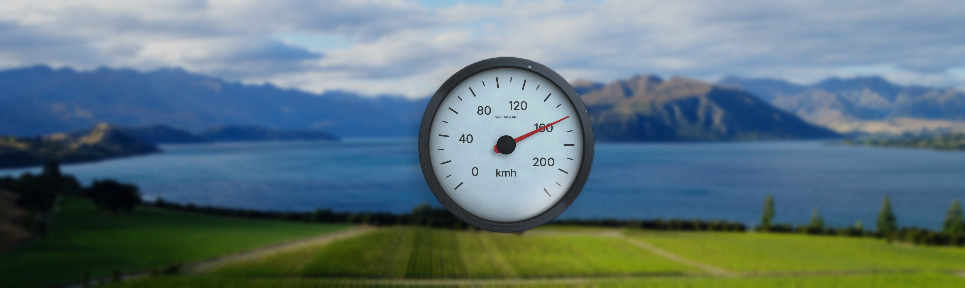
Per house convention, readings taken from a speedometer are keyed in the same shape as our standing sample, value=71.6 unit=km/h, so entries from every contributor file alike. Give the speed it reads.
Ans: value=160 unit=km/h
